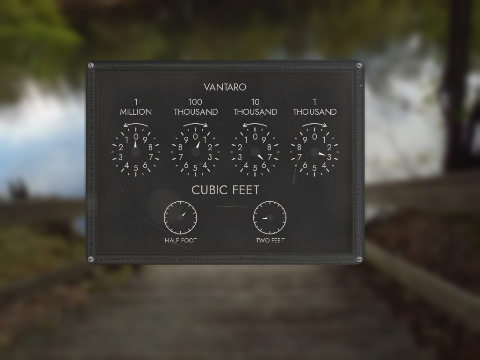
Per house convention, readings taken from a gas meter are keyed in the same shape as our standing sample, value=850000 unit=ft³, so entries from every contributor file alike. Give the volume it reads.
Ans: value=6300 unit=ft³
